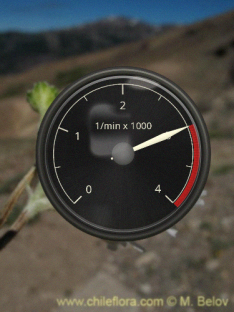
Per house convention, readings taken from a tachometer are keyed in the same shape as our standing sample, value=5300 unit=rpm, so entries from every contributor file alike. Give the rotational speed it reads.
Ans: value=3000 unit=rpm
